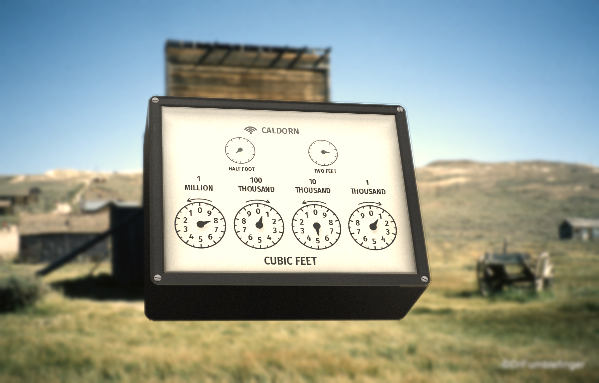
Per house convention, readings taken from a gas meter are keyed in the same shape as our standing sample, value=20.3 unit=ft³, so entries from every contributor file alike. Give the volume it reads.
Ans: value=805100 unit=ft³
